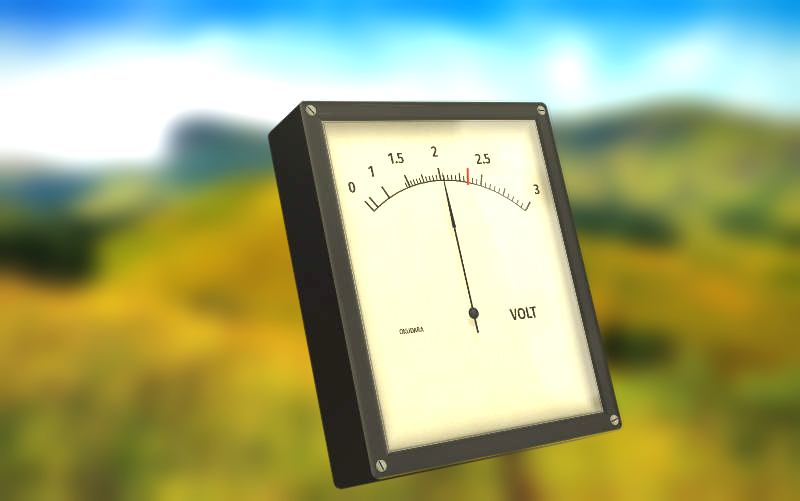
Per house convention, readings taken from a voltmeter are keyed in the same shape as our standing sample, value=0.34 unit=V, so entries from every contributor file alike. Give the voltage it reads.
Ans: value=2 unit=V
